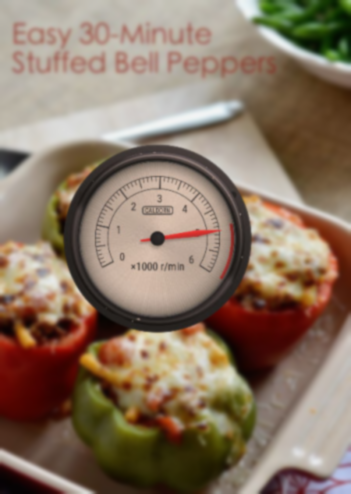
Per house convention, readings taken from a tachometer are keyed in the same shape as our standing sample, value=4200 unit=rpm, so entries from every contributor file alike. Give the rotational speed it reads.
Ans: value=5000 unit=rpm
